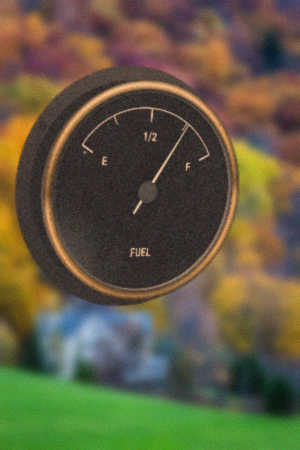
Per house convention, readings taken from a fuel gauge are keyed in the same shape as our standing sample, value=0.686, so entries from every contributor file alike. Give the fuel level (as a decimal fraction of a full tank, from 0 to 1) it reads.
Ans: value=0.75
